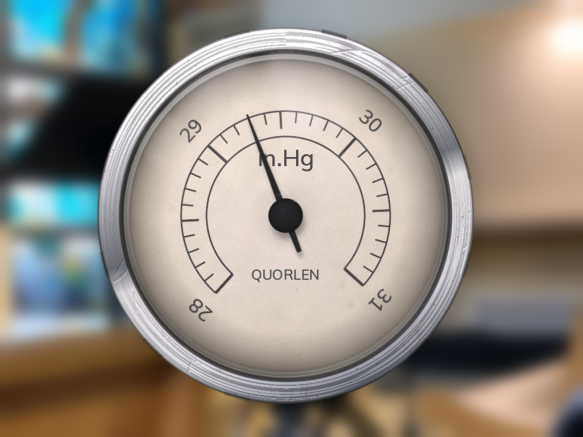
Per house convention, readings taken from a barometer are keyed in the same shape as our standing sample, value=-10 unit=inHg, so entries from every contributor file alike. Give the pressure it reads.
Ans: value=29.3 unit=inHg
